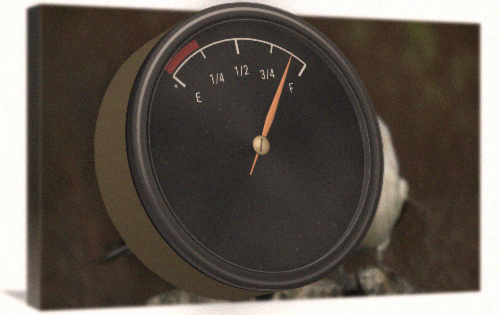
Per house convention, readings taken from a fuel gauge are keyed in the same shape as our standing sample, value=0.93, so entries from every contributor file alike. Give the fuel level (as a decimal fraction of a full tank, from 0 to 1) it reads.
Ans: value=0.875
